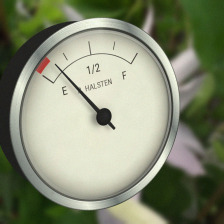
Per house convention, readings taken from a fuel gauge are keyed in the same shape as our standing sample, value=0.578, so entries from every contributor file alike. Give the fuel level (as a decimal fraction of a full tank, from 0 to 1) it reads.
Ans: value=0.125
